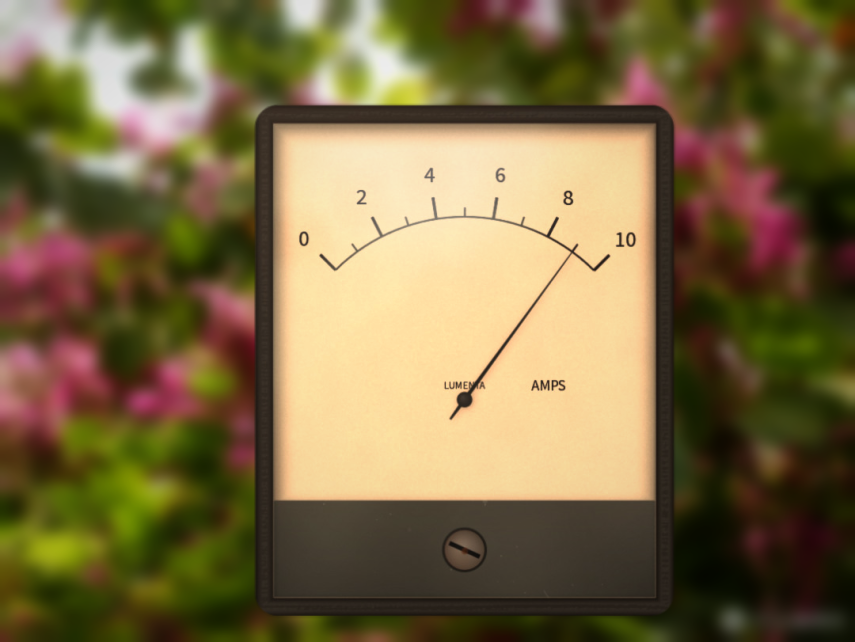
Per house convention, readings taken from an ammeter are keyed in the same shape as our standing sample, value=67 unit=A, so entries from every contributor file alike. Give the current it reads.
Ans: value=9 unit=A
